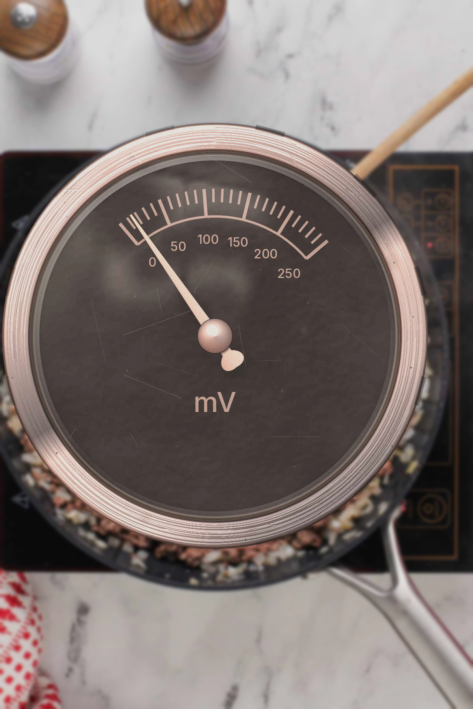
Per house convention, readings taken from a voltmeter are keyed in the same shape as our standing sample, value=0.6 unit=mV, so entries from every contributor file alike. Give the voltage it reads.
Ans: value=15 unit=mV
